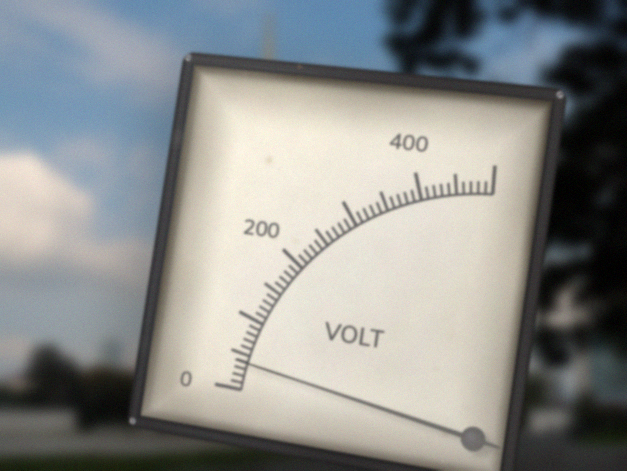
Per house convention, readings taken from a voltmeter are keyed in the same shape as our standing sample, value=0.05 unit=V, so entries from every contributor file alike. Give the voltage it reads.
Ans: value=40 unit=V
